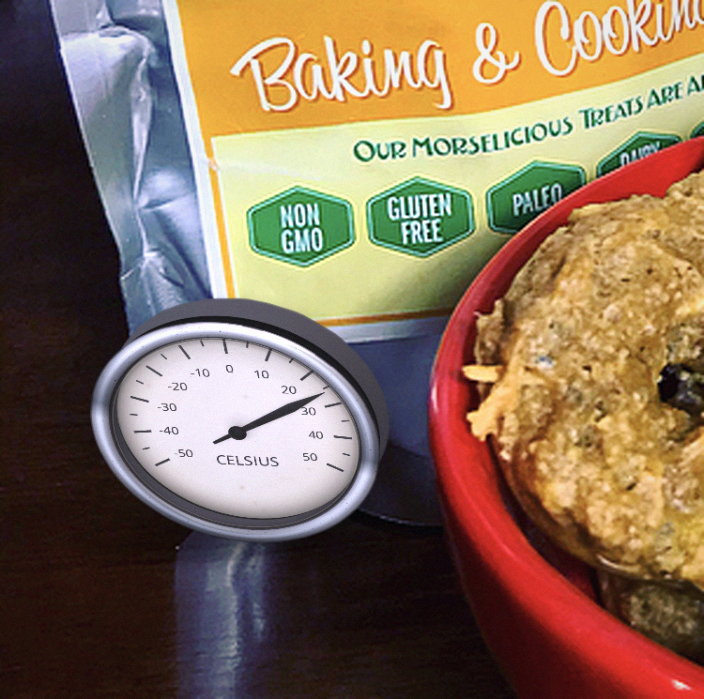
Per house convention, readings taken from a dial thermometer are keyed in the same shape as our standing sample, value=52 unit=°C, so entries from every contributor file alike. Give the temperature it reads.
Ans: value=25 unit=°C
